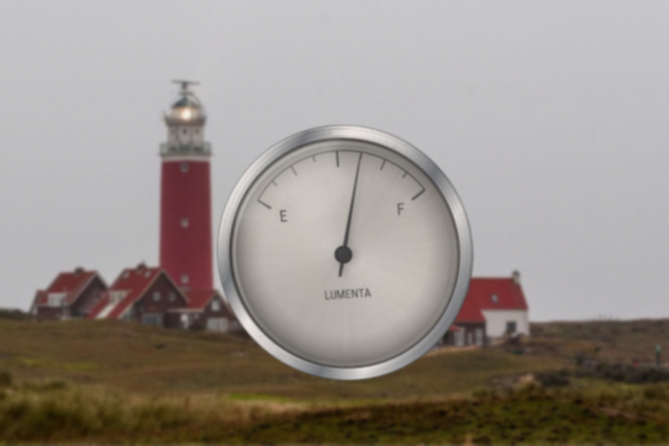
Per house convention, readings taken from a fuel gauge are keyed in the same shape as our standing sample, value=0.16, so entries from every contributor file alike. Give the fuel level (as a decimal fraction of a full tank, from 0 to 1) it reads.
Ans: value=0.625
